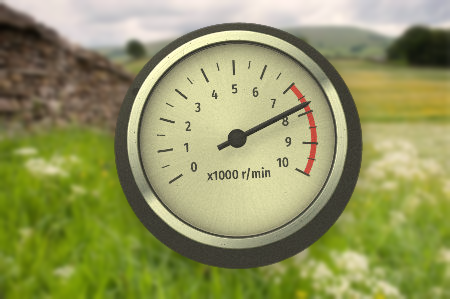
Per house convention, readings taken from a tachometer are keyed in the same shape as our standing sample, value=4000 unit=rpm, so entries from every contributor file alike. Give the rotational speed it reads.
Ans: value=7750 unit=rpm
